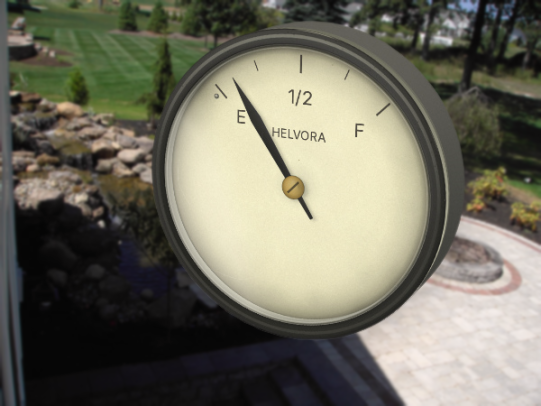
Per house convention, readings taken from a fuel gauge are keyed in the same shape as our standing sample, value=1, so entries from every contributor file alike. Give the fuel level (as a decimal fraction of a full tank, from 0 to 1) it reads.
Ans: value=0.125
